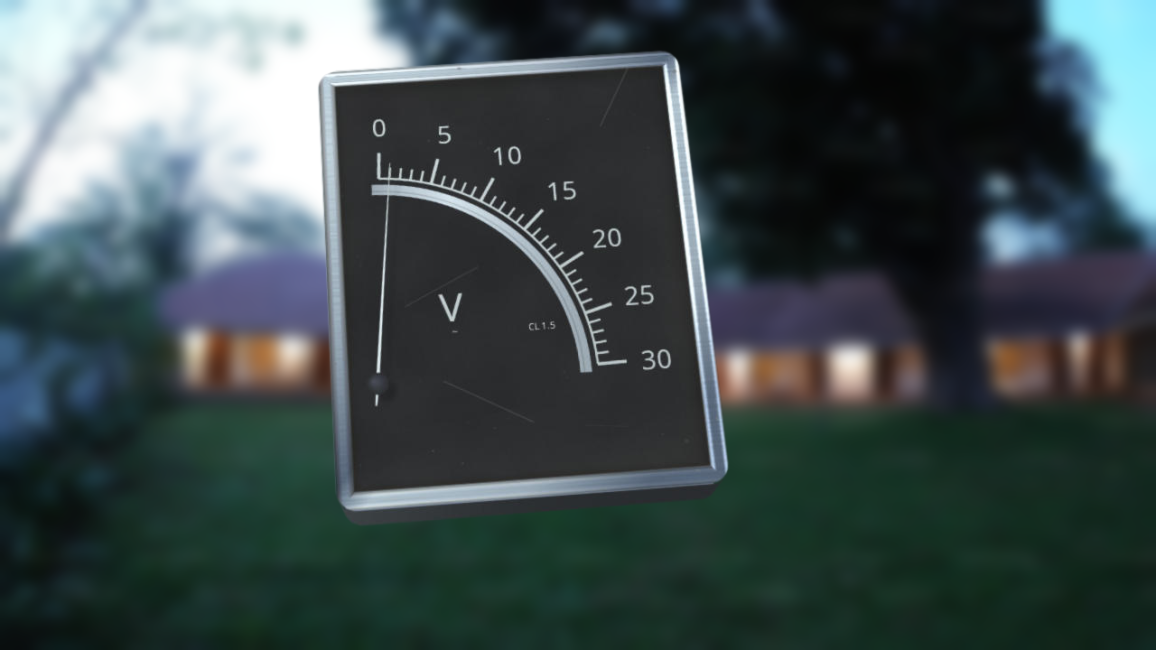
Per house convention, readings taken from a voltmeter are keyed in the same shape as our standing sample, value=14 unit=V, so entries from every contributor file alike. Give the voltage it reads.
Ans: value=1 unit=V
